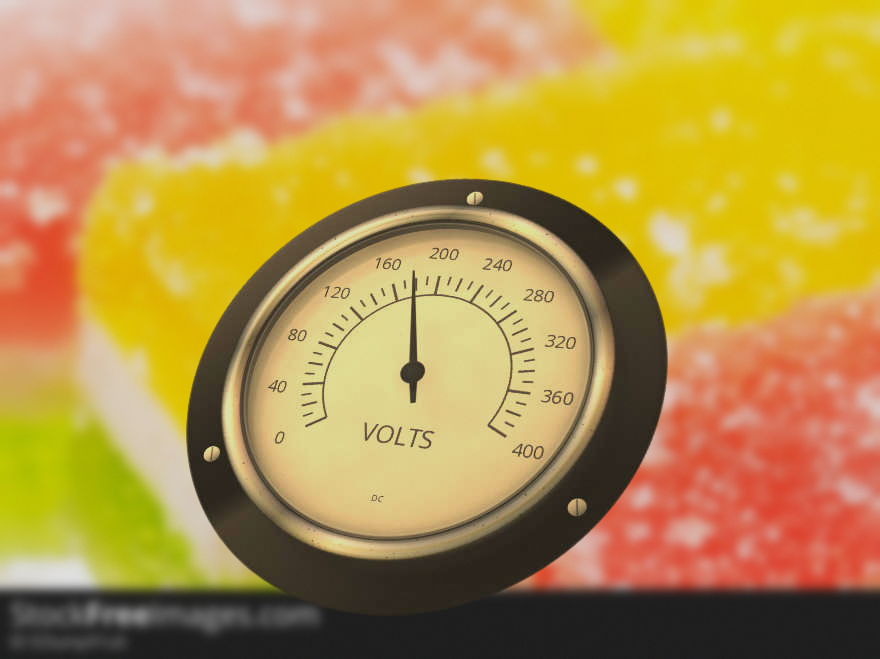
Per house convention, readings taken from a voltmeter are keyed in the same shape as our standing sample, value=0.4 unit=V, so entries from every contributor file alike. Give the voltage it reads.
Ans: value=180 unit=V
